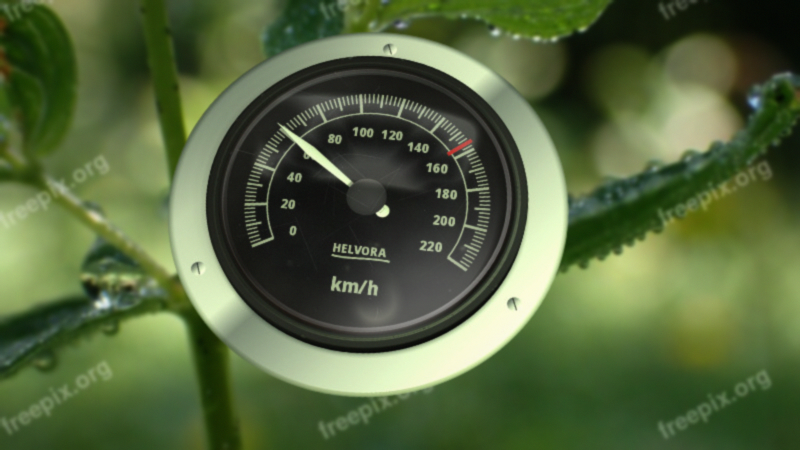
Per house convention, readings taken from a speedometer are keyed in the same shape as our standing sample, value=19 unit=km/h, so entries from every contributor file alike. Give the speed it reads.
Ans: value=60 unit=km/h
